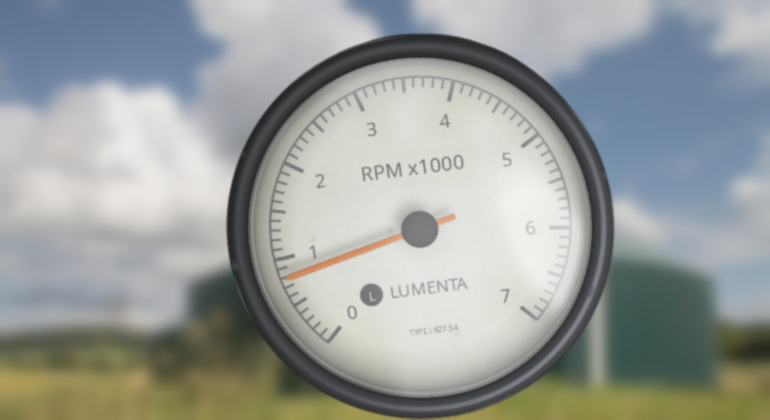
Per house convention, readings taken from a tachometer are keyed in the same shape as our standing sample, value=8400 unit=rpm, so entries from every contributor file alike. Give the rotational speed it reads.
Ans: value=800 unit=rpm
